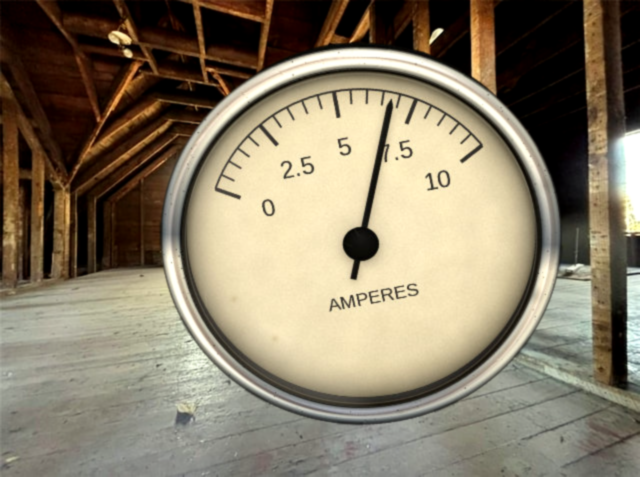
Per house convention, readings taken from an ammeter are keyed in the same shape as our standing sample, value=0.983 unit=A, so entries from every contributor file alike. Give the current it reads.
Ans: value=6.75 unit=A
